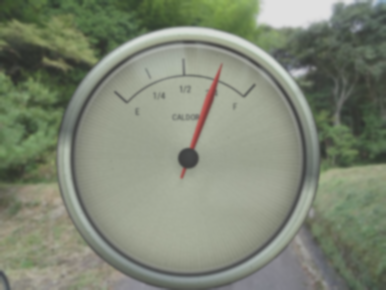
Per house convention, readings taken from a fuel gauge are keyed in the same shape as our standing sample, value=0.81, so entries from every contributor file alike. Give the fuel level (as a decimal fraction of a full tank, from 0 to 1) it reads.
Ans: value=0.75
